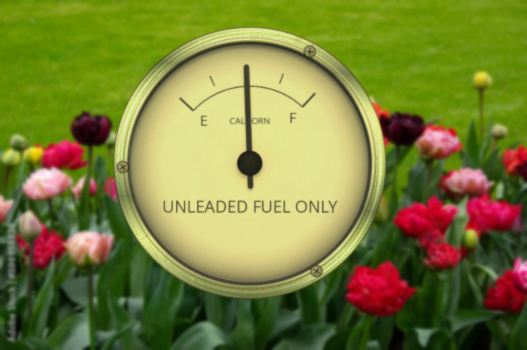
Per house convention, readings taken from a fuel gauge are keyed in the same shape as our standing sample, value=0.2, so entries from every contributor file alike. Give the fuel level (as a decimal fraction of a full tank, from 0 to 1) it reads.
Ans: value=0.5
